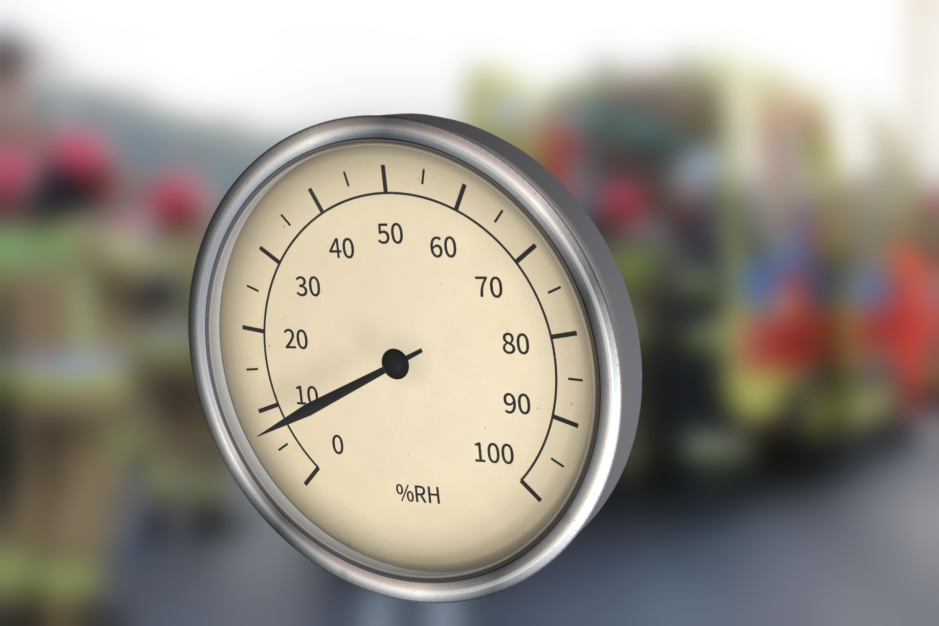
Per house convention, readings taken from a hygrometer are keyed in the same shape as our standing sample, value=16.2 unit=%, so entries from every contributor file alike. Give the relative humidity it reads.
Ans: value=7.5 unit=%
